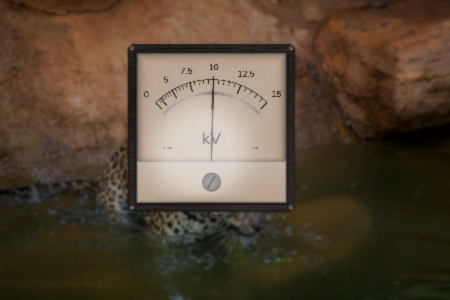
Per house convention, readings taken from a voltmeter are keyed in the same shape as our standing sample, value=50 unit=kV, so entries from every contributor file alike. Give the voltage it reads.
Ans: value=10 unit=kV
